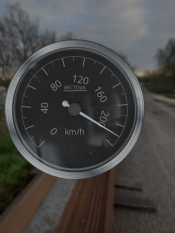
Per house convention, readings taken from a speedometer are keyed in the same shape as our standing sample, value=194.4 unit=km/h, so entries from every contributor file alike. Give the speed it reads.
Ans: value=210 unit=km/h
